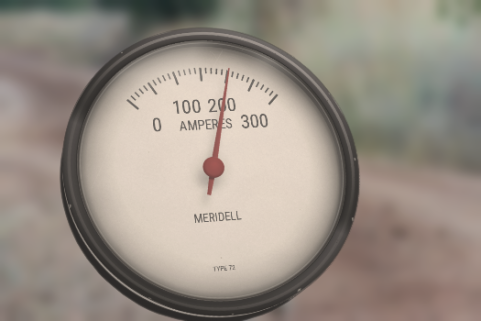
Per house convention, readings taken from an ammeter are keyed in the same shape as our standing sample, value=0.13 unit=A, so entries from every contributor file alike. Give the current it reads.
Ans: value=200 unit=A
